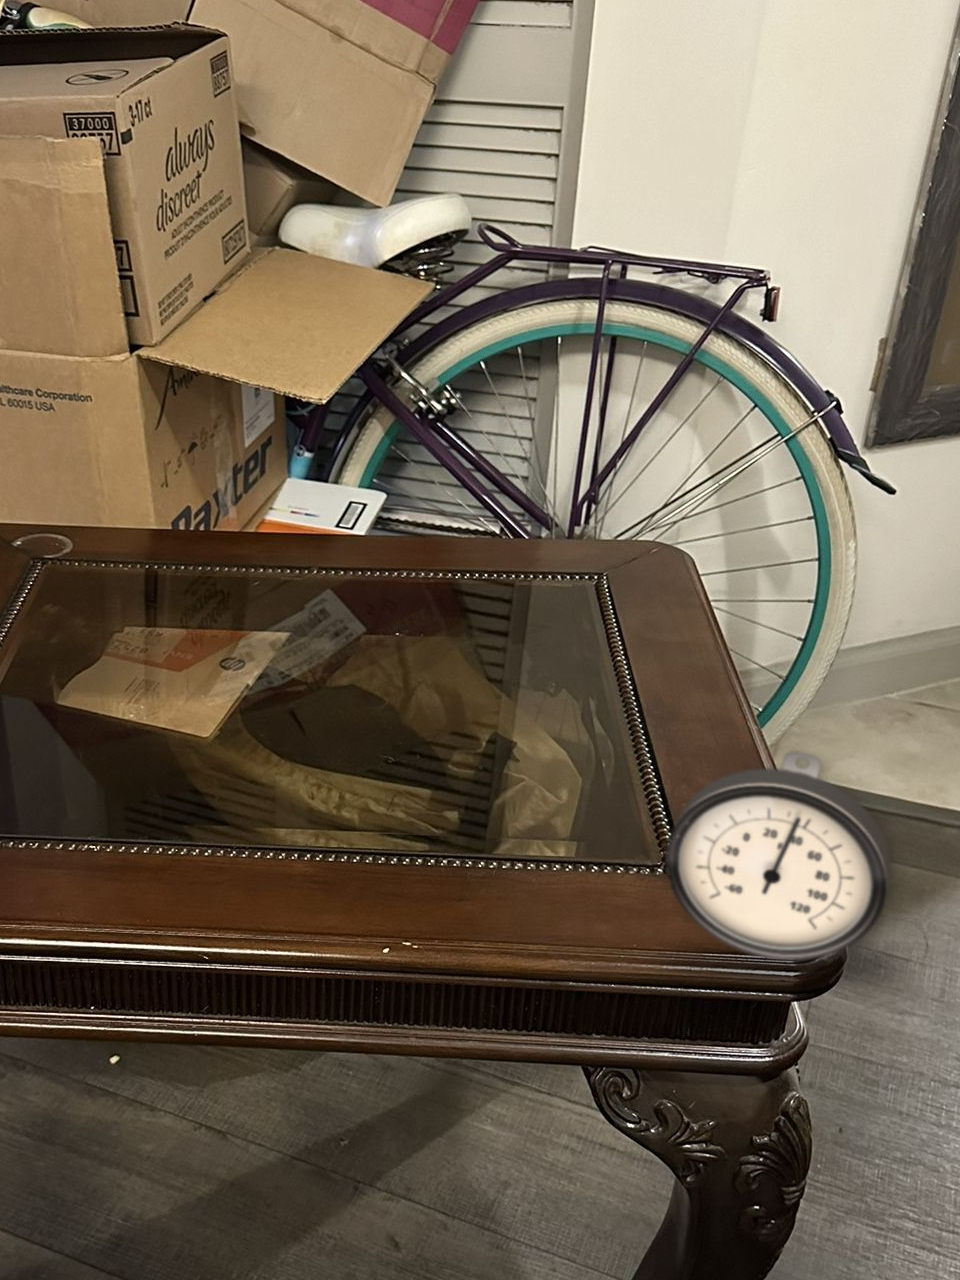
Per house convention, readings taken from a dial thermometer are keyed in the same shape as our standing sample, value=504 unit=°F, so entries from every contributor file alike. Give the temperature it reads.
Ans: value=35 unit=°F
